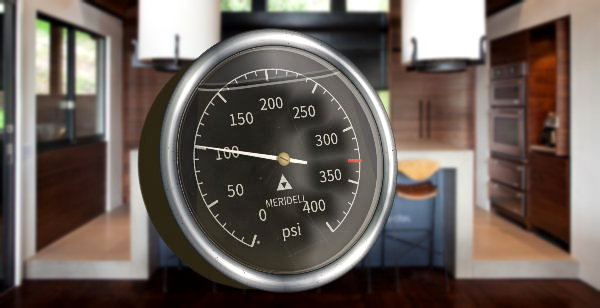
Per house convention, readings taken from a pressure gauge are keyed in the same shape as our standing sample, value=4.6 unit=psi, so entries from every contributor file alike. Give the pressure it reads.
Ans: value=100 unit=psi
